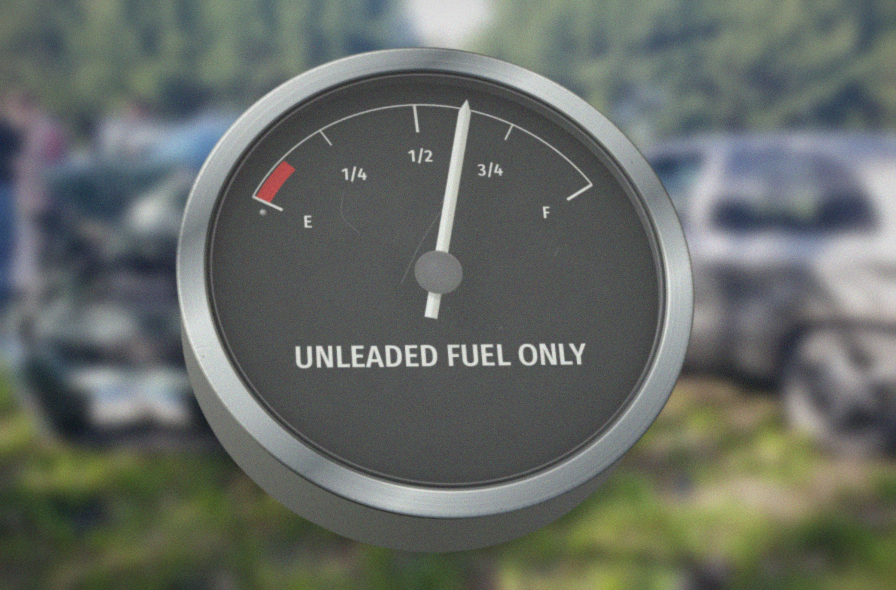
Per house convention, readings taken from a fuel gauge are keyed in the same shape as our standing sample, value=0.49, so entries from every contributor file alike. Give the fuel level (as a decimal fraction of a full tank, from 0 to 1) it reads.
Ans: value=0.625
